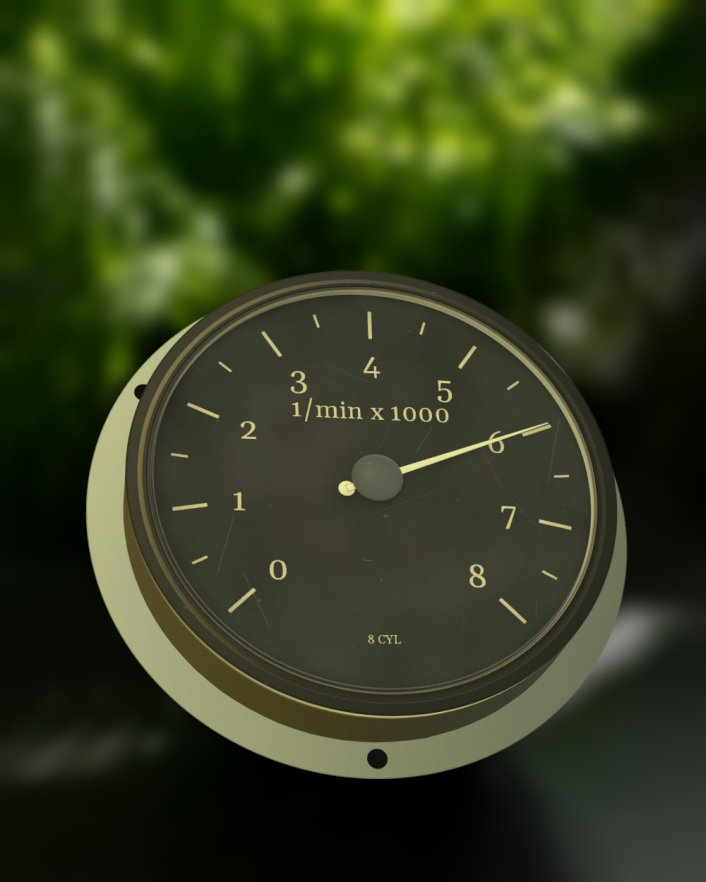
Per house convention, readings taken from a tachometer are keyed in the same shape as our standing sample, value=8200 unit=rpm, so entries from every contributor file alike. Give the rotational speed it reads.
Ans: value=6000 unit=rpm
